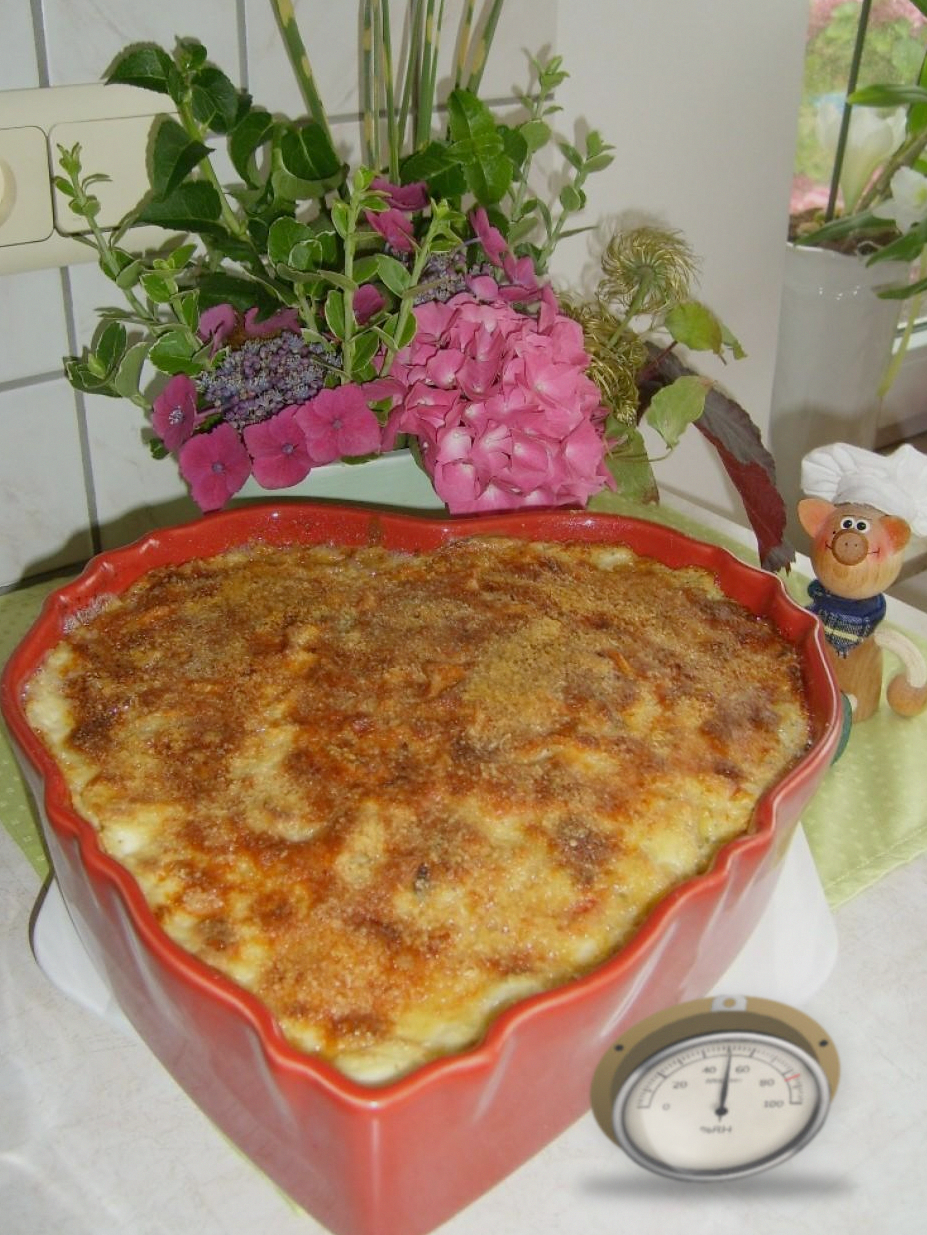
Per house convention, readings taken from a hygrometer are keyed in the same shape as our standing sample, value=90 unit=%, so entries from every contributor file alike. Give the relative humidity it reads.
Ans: value=50 unit=%
